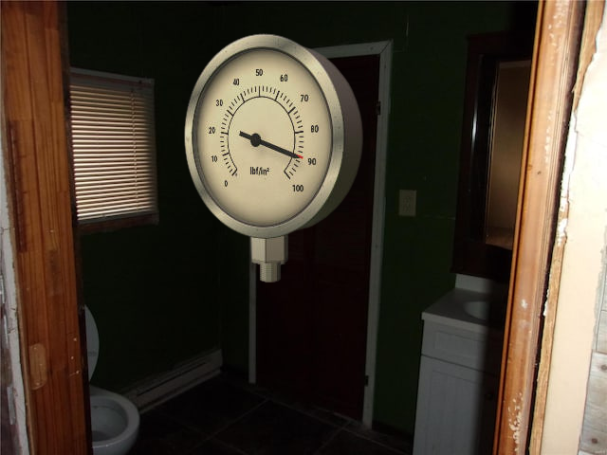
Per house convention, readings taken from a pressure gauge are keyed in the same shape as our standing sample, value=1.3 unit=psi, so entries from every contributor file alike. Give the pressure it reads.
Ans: value=90 unit=psi
